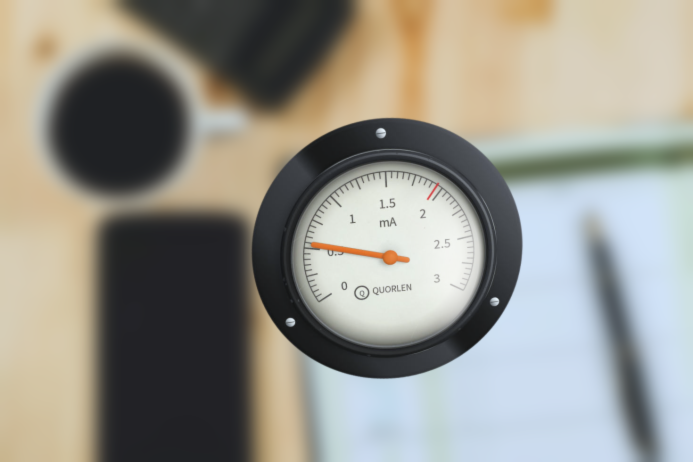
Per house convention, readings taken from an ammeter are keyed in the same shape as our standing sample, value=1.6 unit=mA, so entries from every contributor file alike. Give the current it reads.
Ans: value=0.55 unit=mA
